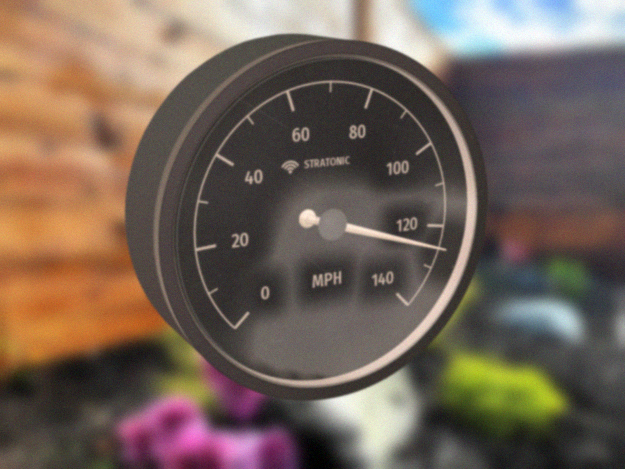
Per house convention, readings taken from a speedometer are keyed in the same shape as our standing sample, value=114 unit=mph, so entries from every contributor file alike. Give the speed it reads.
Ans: value=125 unit=mph
